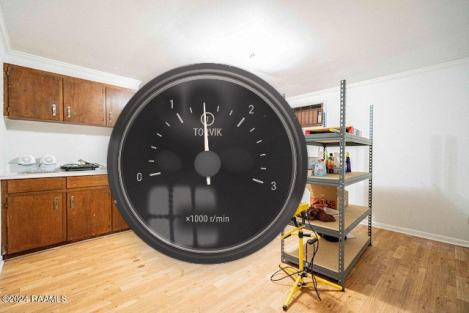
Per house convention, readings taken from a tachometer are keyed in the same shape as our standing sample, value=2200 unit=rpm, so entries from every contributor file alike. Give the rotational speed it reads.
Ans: value=1400 unit=rpm
